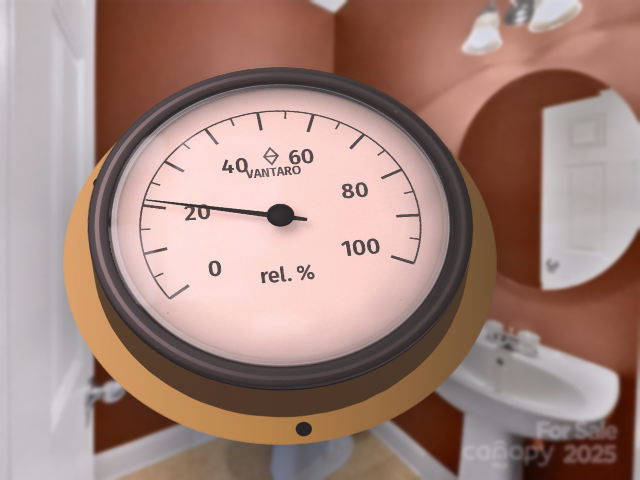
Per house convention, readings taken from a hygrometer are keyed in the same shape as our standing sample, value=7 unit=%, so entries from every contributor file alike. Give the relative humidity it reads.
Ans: value=20 unit=%
